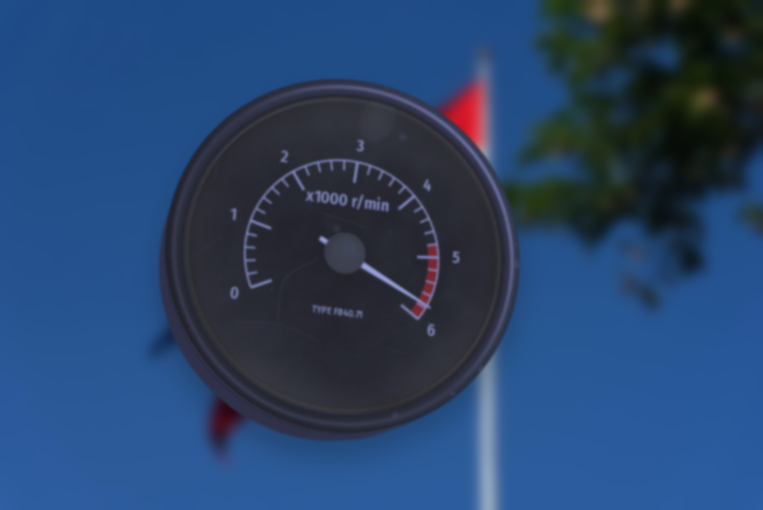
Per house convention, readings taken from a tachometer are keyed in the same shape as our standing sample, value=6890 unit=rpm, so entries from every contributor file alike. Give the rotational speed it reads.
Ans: value=5800 unit=rpm
